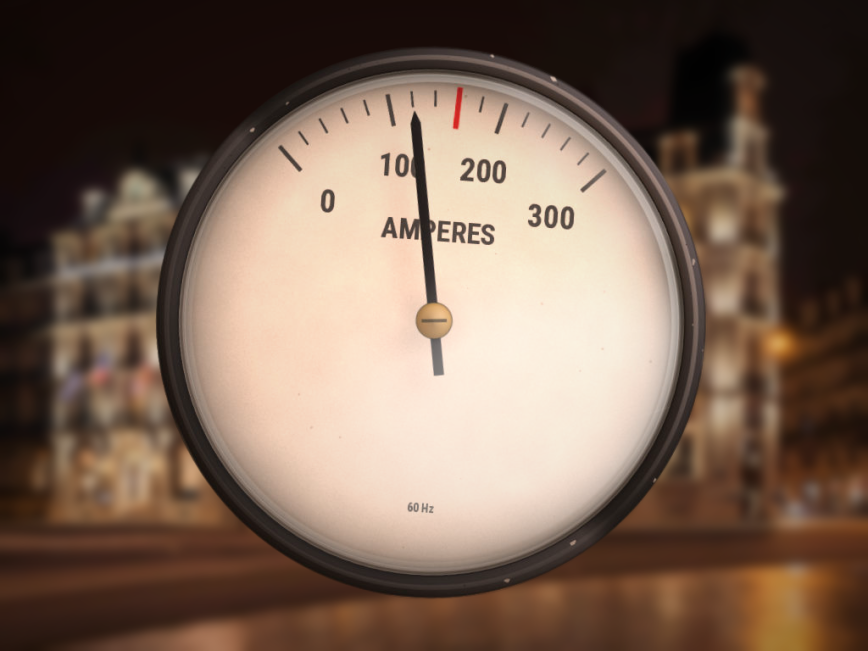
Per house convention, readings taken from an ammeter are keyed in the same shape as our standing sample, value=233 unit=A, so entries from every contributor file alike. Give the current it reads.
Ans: value=120 unit=A
